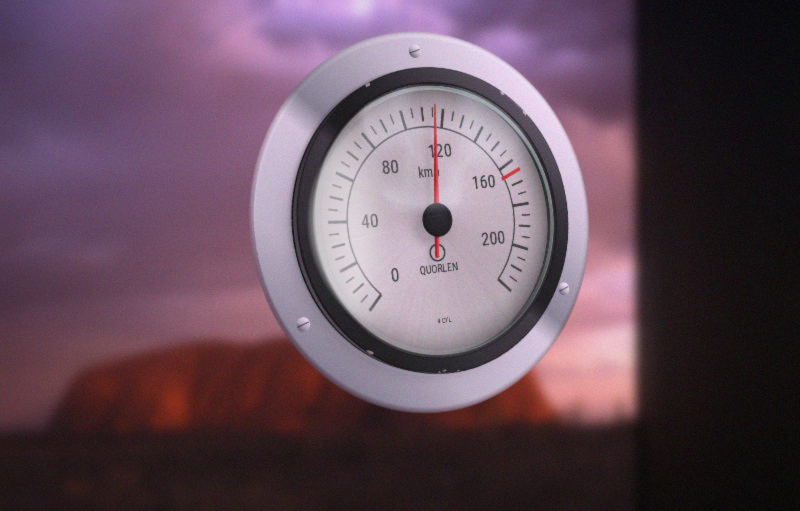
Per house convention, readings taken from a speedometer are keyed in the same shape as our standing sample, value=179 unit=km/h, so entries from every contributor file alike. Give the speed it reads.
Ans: value=115 unit=km/h
